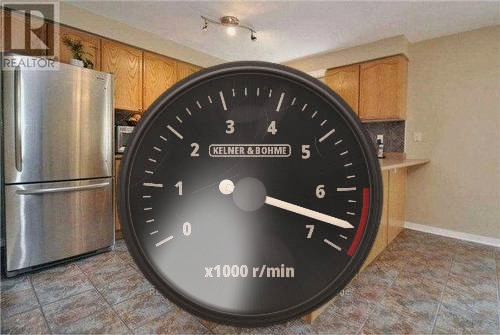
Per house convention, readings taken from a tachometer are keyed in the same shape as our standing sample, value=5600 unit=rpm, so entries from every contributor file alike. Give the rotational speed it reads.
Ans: value=6600 unit=rpm
